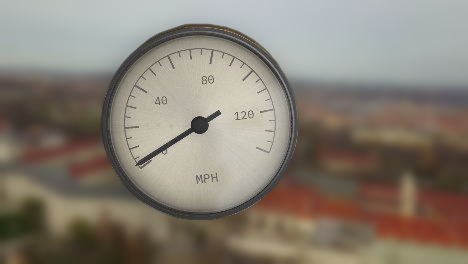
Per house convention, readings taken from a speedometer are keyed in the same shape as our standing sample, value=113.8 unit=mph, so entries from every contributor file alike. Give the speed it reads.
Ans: value=2.5 unit=mph
